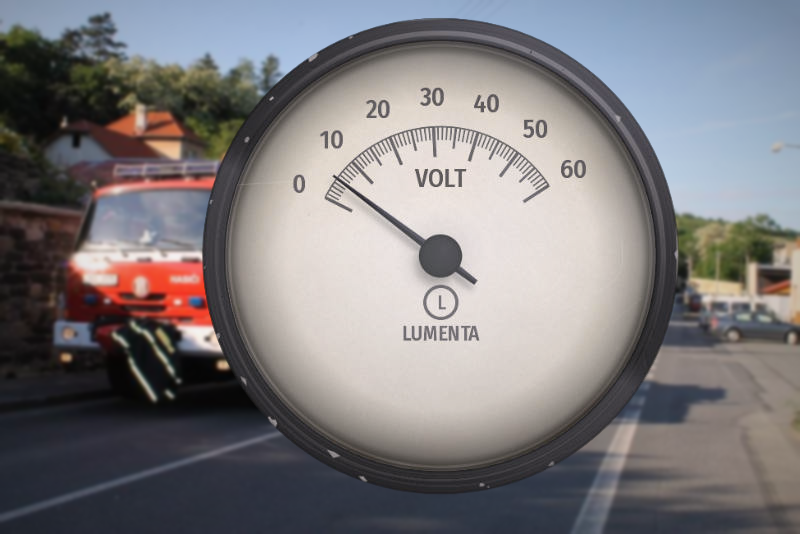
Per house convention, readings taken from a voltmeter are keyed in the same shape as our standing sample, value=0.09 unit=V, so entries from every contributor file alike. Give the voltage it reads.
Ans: value=5 unit=V
